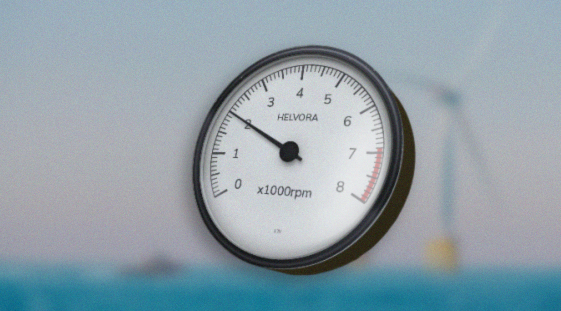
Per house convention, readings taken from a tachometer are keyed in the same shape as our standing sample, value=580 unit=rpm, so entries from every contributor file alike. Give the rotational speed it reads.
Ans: value=2000 unit=rpm
